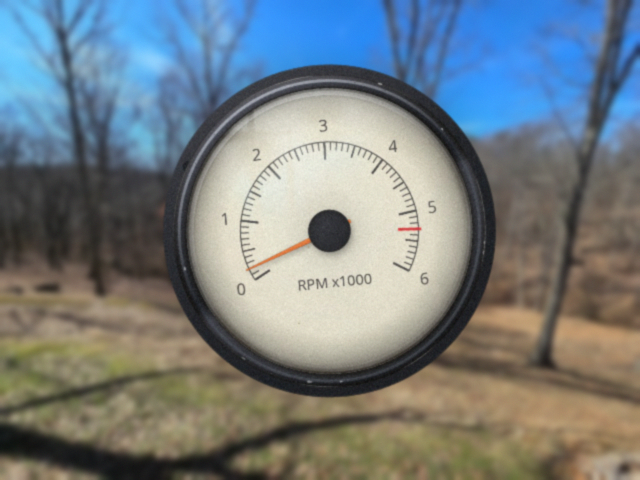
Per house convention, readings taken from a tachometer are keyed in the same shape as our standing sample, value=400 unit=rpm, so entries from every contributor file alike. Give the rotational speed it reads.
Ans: value=200 unit=rpm
